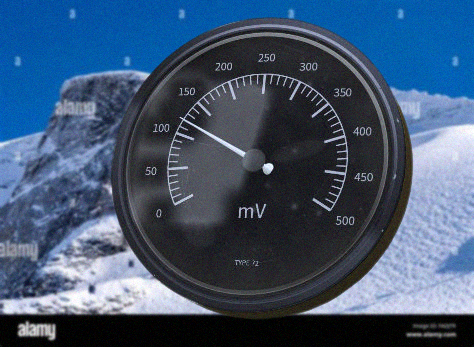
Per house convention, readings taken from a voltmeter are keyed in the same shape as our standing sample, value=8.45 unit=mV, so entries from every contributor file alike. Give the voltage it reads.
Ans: value=120 unit=mV
